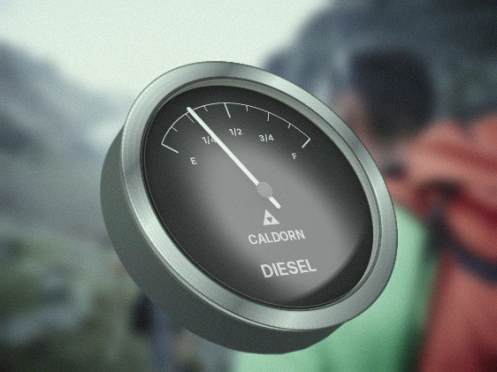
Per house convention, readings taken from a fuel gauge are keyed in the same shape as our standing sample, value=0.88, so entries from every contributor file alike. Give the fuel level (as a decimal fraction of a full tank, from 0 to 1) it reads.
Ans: value=0.25
